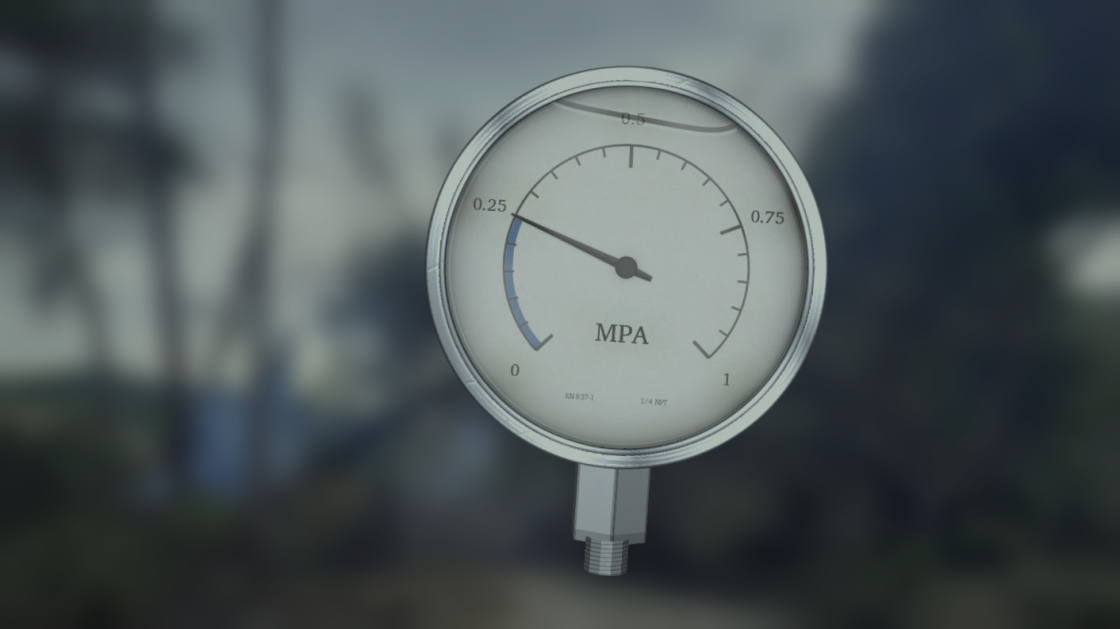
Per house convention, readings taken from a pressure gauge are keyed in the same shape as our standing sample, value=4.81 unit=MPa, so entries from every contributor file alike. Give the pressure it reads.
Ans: value=0.25 unit=MPa
